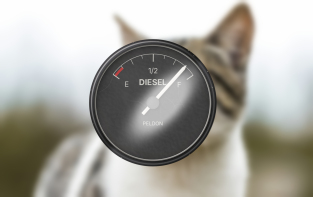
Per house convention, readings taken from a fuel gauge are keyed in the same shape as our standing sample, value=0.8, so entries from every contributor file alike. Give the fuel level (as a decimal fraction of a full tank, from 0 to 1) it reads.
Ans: value=0.875
